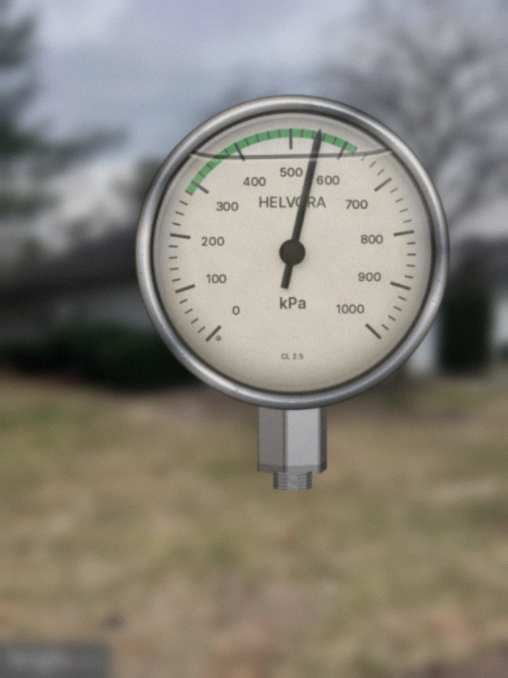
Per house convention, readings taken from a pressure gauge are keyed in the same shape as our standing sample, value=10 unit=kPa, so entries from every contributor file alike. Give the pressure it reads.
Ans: value=550 unit=kPa
